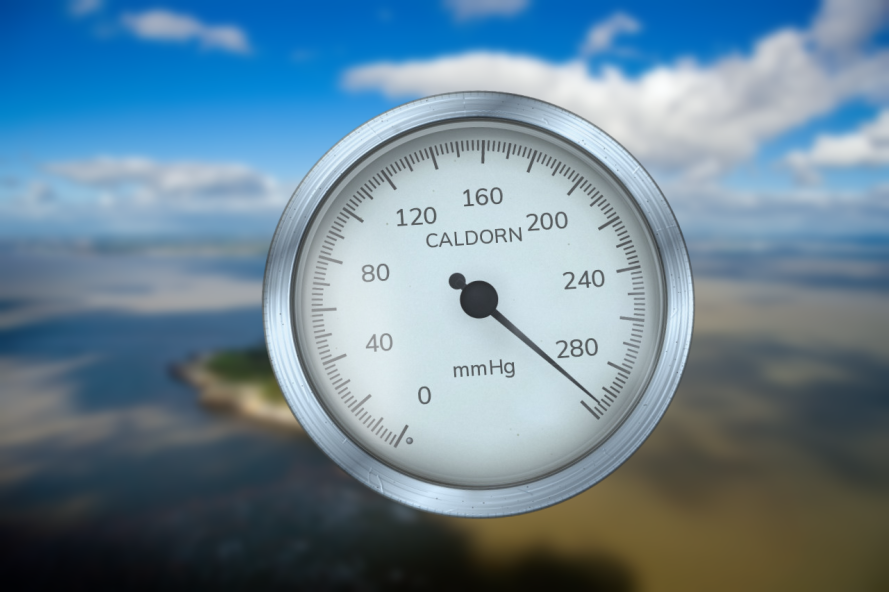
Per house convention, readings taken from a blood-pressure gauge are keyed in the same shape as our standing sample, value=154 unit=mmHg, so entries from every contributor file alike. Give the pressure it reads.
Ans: value=296 unit=mmHg
